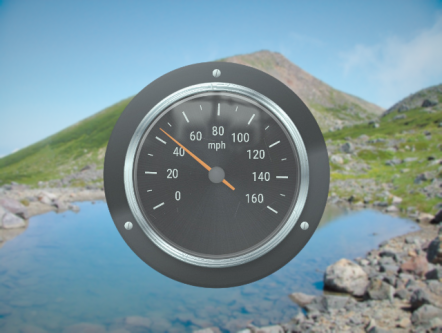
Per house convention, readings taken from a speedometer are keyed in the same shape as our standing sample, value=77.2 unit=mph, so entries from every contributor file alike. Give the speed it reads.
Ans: value=45 unit=mph
